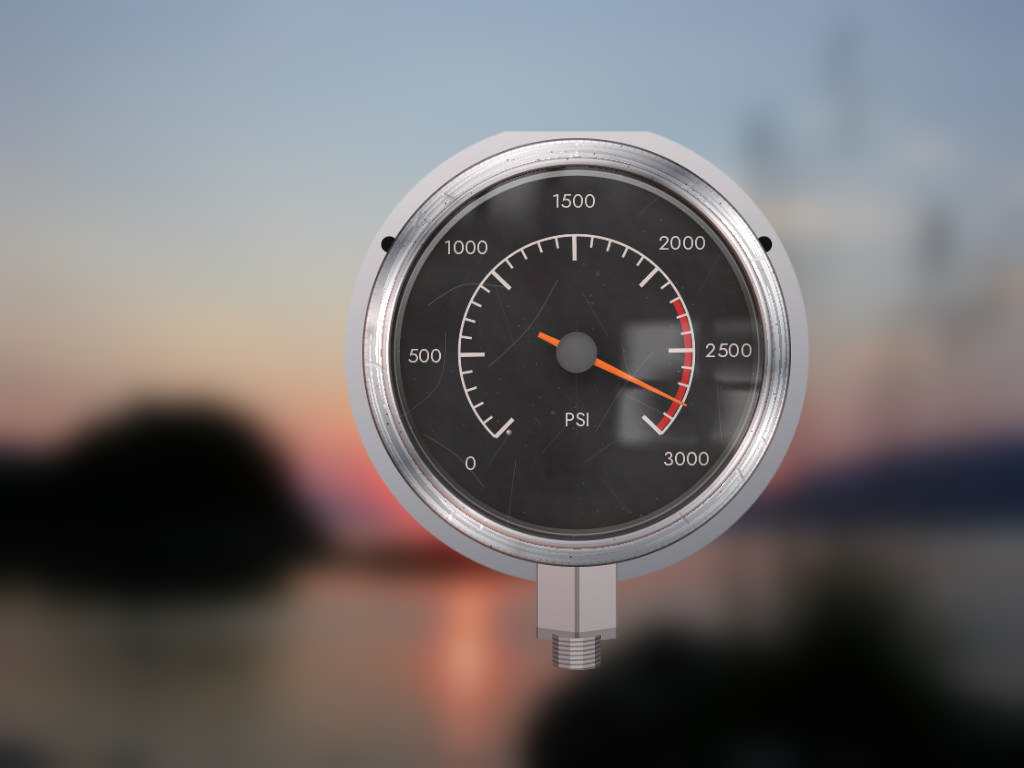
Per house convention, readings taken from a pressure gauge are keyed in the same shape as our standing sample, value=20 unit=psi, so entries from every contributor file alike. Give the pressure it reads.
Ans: value=2800 unit=psi
